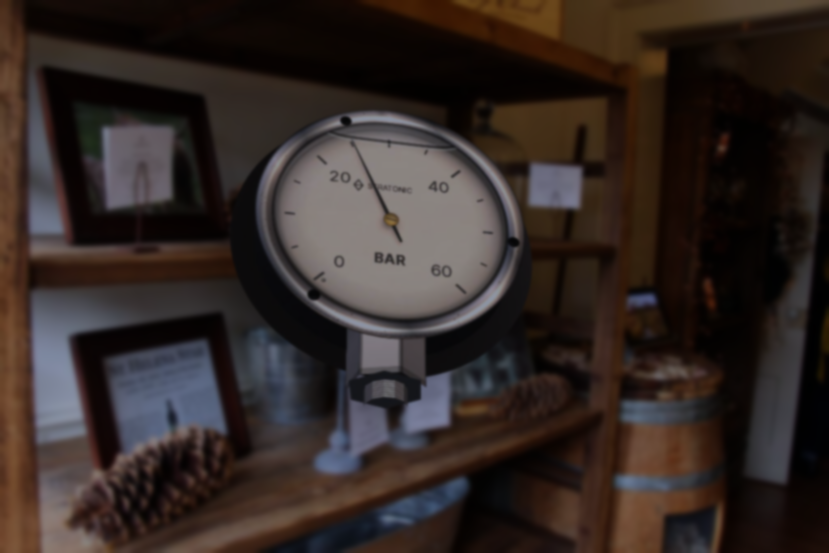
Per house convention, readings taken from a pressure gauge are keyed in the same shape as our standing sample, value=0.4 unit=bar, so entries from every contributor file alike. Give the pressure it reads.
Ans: value=25 unit=bar
